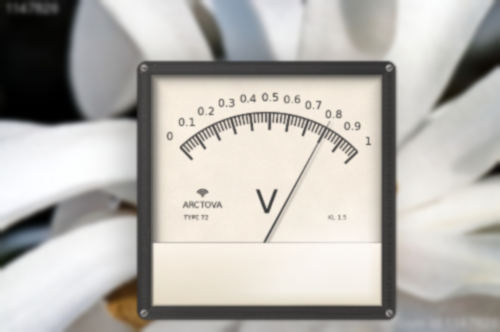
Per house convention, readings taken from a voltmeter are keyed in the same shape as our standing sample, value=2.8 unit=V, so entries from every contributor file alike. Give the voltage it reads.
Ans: value=0.8 unit=V
